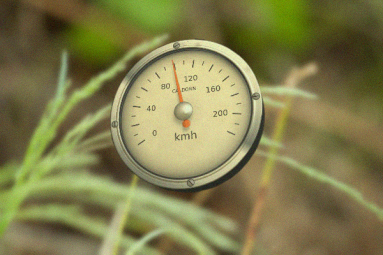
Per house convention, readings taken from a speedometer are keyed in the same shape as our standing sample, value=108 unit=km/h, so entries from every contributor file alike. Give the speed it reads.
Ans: value=100 unit=km/h
